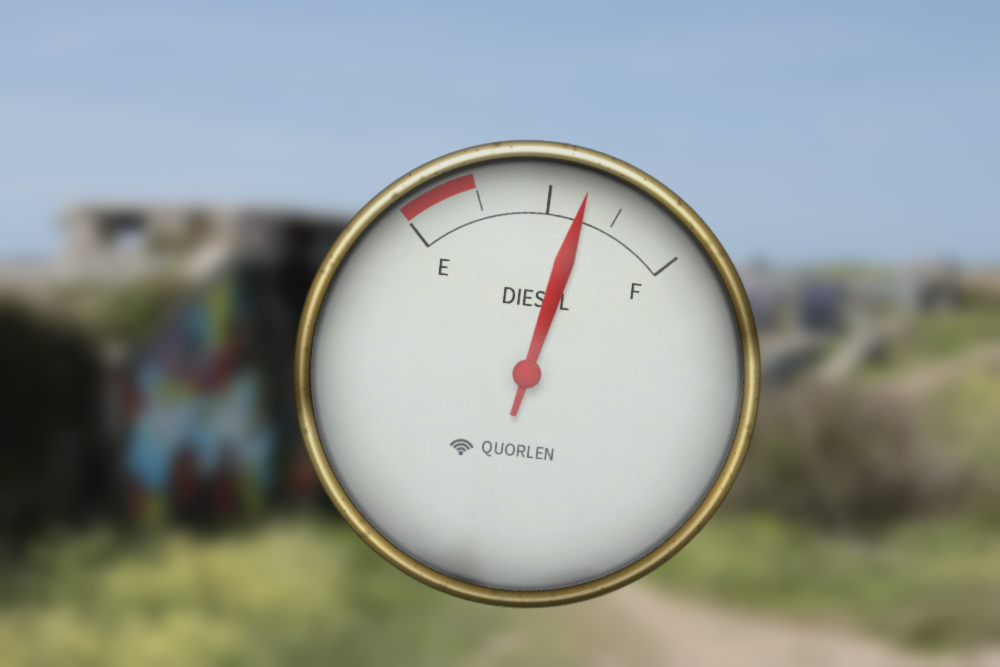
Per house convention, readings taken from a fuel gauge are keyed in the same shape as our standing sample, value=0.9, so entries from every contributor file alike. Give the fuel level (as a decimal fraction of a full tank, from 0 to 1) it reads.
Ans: value=0.625
